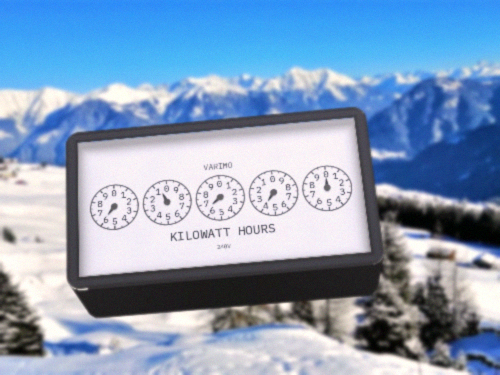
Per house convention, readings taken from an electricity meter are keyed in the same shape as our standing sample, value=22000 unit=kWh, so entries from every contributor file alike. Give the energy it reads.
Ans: value=60640 unit=kWh
